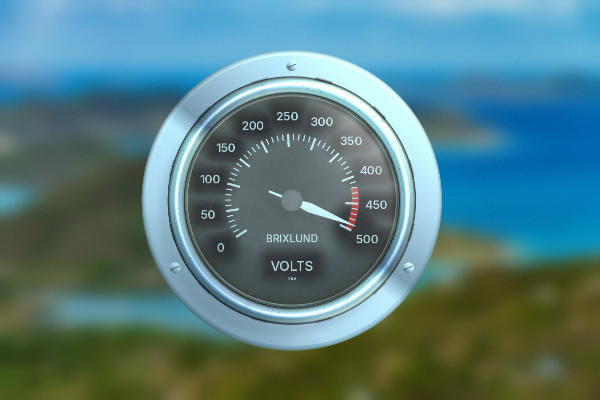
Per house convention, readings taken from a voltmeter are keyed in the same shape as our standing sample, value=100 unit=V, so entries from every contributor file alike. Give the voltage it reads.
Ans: value=490 unit=V
